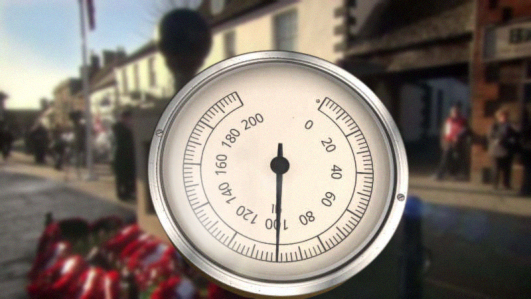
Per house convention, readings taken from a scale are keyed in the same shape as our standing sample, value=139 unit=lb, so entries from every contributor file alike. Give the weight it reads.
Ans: value=100 unit=lb
